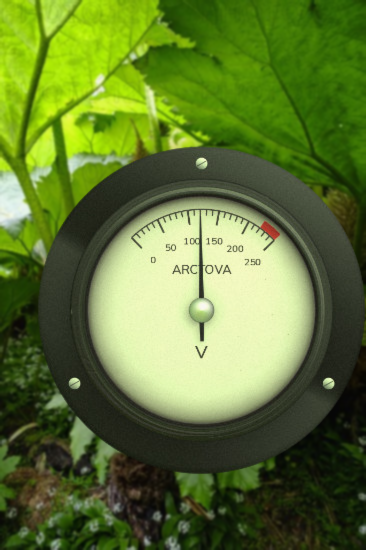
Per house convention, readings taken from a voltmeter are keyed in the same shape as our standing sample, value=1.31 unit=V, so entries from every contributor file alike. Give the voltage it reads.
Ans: value=120 unit=V
